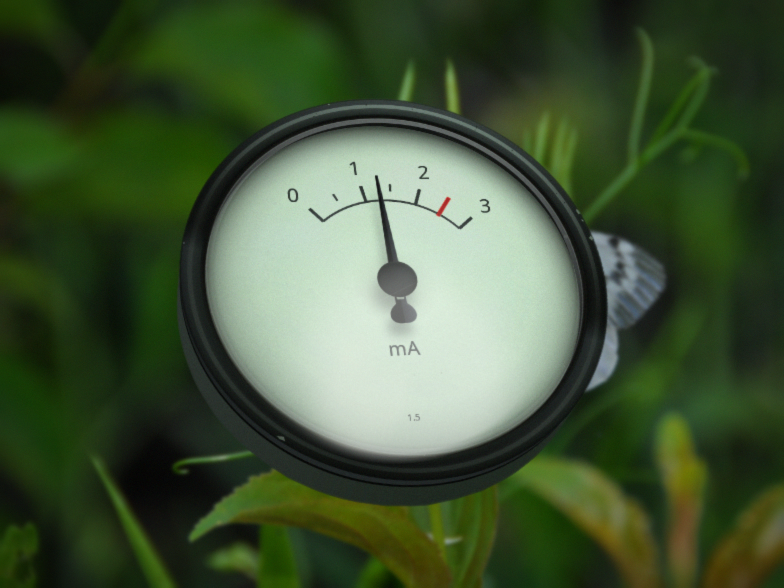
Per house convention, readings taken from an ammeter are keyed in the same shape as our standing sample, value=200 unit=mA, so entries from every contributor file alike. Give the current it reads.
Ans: value=1.25 unit=mA
